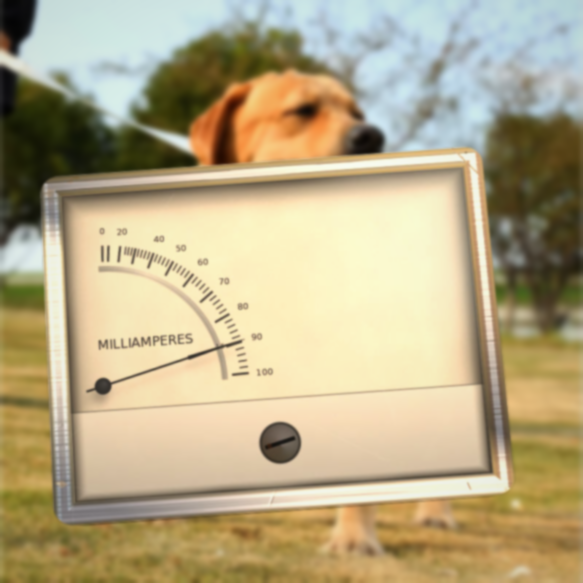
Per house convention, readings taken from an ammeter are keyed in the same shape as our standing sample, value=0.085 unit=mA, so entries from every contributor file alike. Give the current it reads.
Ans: value=90 unit=mA
